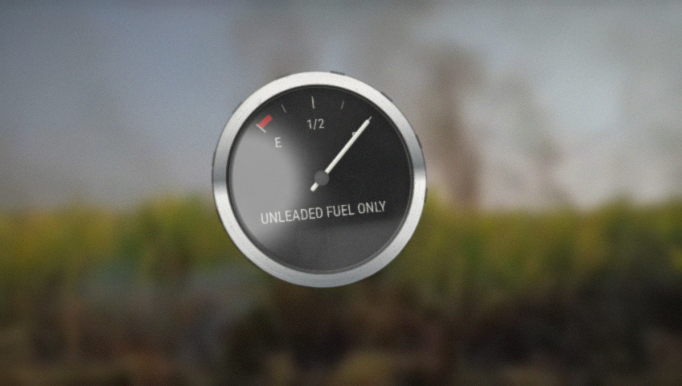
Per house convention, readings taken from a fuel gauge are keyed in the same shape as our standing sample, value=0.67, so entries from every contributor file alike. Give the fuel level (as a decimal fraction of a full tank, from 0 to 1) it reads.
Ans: value=1
